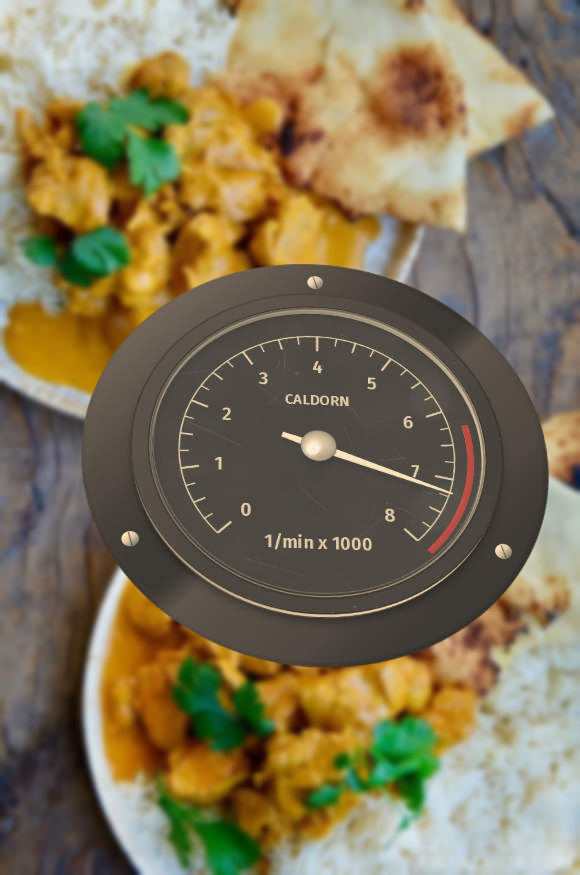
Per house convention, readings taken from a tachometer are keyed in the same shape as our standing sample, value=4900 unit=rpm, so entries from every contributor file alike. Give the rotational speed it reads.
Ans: value=7250 unit=rpm
